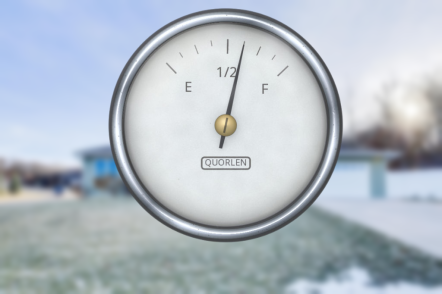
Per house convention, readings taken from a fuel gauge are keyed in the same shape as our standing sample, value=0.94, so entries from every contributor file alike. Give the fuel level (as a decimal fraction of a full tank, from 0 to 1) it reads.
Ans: value=0.625
